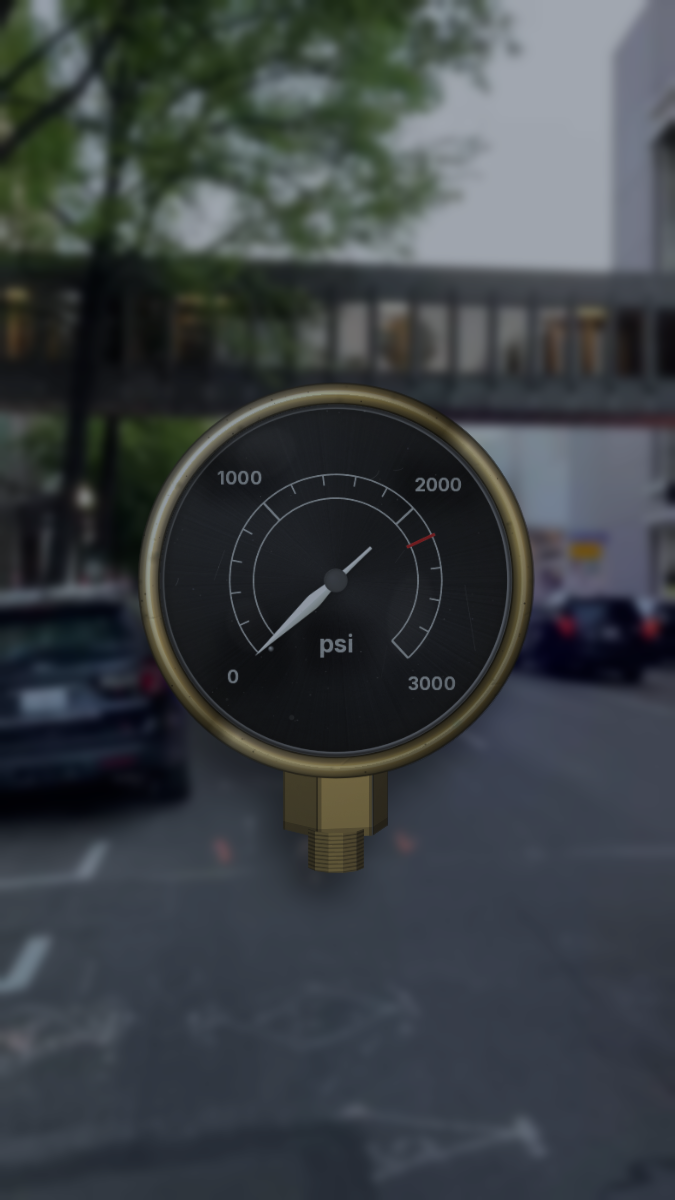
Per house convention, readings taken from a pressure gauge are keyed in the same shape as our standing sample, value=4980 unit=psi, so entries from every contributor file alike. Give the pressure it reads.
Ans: value=0 unit=psi
